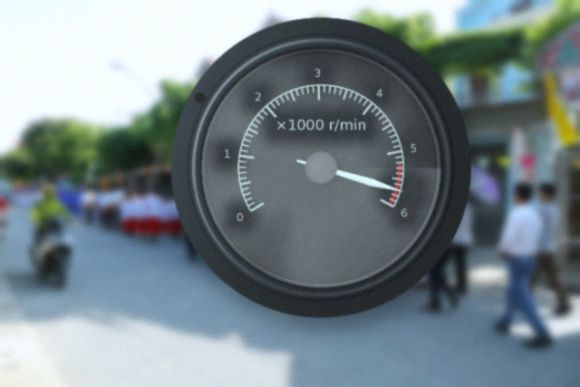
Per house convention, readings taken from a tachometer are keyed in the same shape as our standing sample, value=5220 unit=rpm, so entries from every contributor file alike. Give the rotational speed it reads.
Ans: value=5700 unit=rpm
